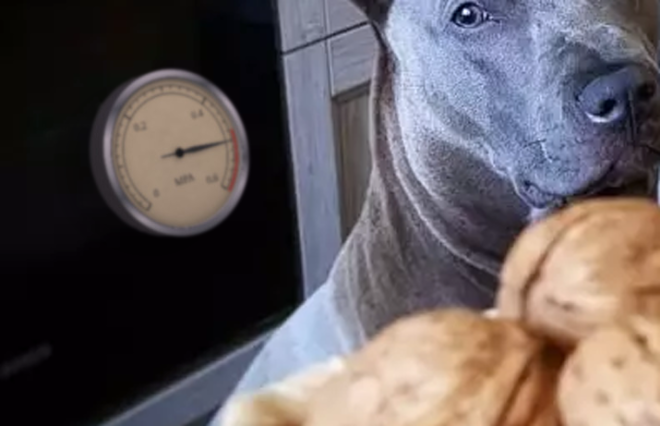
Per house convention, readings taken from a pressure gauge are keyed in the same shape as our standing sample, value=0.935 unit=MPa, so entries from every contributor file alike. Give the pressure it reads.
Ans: value=0.5 unit=MPa
